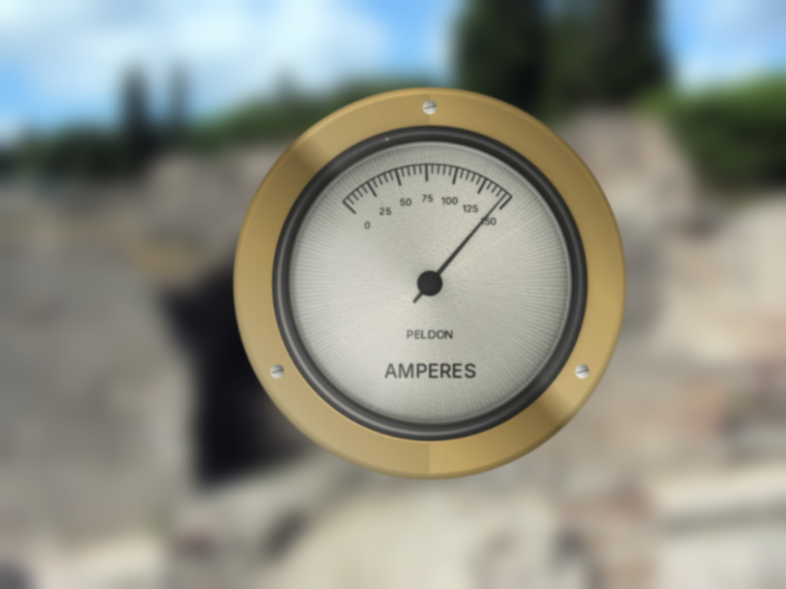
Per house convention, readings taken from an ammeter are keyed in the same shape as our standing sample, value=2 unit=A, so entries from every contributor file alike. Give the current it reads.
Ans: value=145 unit=A
